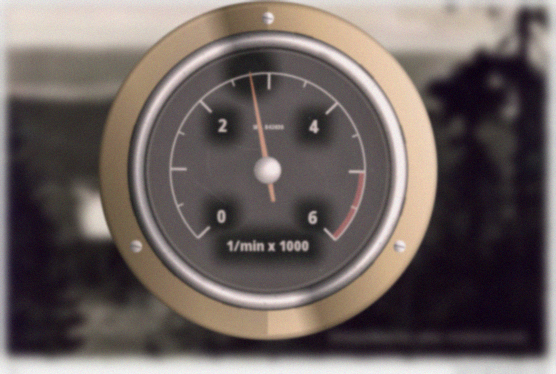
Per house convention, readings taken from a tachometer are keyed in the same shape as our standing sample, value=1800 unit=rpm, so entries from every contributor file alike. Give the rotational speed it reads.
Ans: value=2750 unit=rpm
